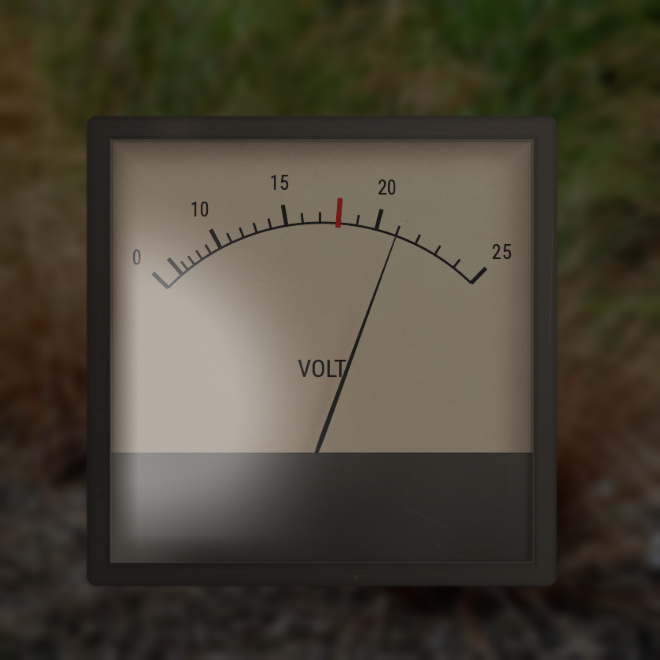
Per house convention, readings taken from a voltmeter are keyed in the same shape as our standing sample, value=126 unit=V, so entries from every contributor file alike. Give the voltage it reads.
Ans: value=21 unit=V
